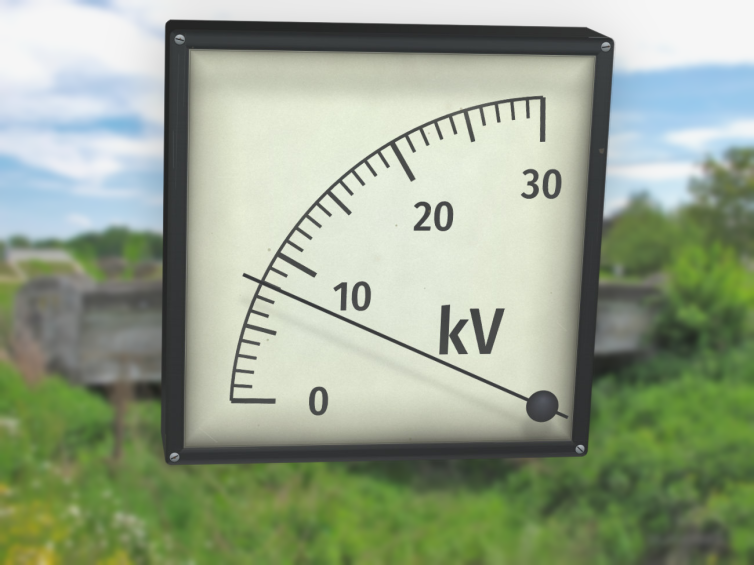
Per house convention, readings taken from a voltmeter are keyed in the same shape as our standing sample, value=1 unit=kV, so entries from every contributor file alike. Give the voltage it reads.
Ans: value=8 unit=kV
